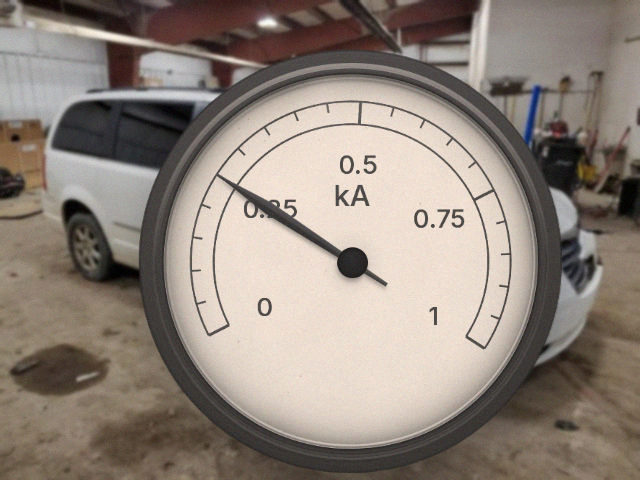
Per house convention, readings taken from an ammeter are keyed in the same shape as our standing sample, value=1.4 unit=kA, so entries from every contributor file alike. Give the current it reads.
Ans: value=0.25 unit=kA
